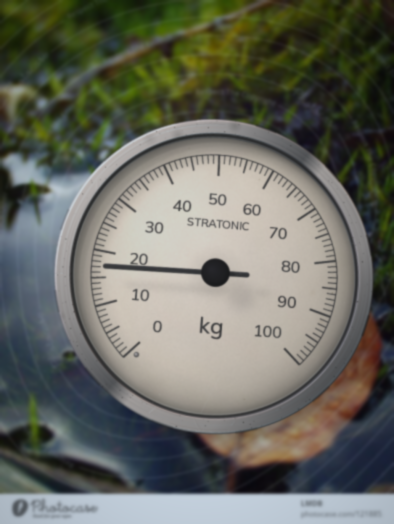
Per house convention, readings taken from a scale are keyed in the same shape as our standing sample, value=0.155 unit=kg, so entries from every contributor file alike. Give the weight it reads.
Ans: value=17 unit=kg
